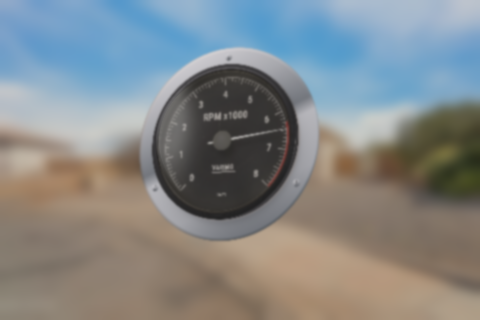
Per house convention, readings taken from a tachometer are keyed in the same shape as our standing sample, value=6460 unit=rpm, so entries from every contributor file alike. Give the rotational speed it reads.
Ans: value=6500 unit=rpm
